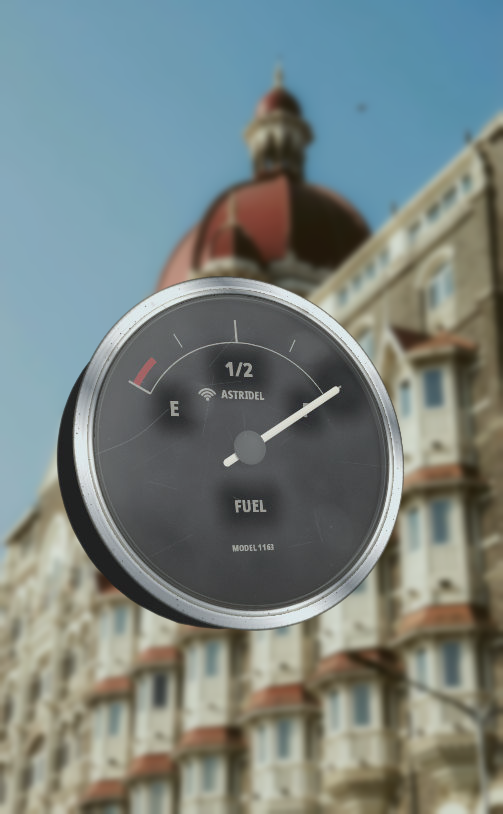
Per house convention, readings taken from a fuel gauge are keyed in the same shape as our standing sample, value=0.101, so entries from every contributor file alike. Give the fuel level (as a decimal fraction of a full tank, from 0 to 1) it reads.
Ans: value=1
